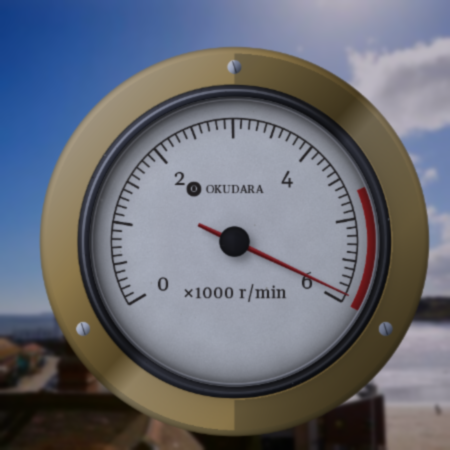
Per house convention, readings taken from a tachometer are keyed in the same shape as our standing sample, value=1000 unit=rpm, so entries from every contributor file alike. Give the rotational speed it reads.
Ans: value=5900 unit=rpm
